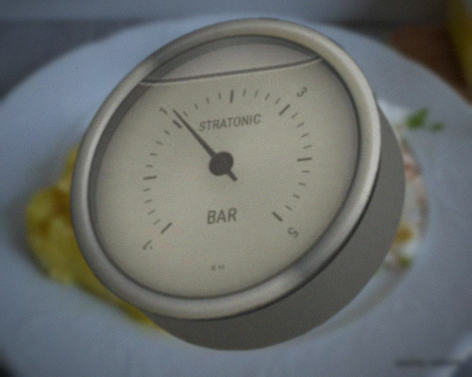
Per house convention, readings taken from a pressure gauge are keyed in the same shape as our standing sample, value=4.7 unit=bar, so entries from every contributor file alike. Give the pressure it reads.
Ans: value=1.1 unit=bar
